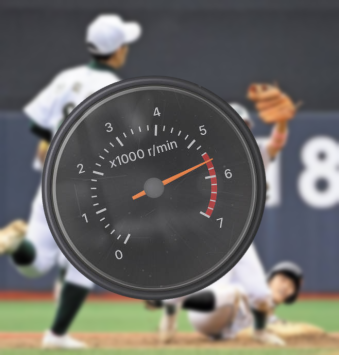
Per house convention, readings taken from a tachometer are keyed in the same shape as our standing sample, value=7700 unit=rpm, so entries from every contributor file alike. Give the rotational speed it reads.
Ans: value=5600 unit=rpm
